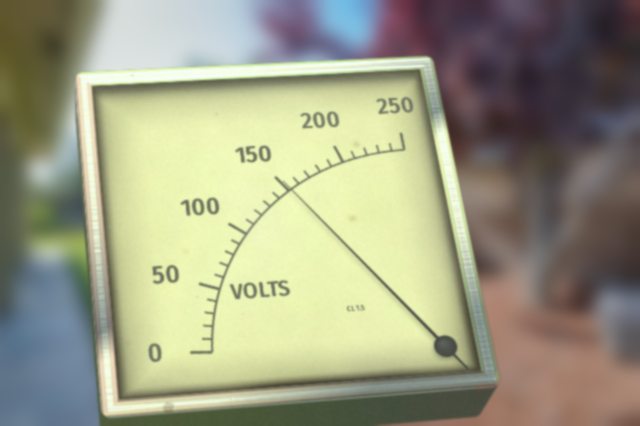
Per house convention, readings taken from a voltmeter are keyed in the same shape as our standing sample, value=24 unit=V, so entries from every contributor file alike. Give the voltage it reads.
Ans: value=150 unit=V
